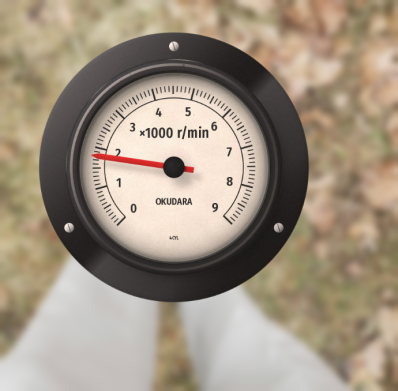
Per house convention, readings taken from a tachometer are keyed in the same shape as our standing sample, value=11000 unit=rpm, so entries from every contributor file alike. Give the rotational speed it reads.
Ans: value=1800 unit=rpm
